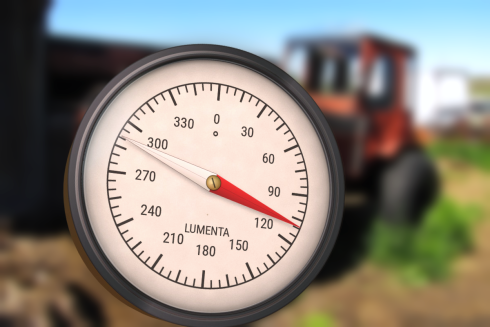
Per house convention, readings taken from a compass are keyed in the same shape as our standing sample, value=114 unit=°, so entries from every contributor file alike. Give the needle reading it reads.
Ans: value=110 unit=°
